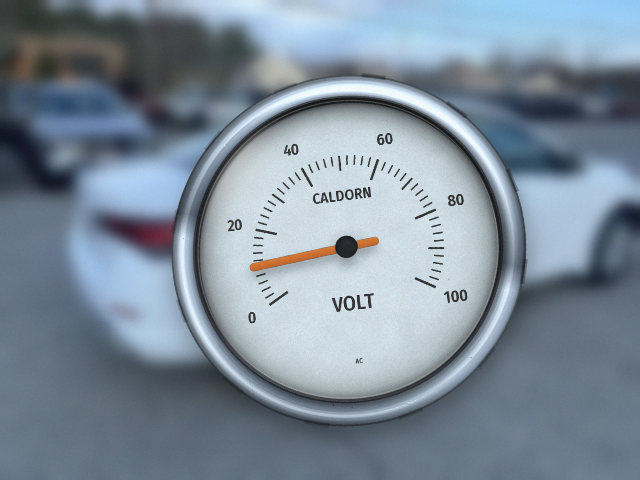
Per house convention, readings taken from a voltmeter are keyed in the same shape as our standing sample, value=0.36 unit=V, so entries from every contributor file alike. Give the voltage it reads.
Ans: value=10 unit=V
